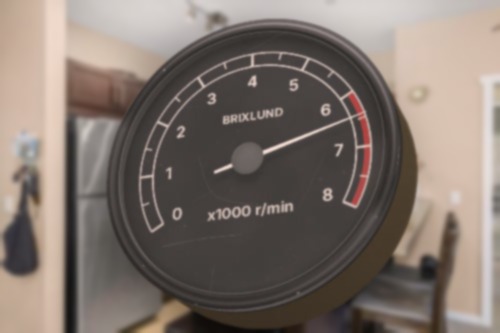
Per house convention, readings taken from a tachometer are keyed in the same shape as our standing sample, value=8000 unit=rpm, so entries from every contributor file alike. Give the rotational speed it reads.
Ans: value=6500 unit=rpm
